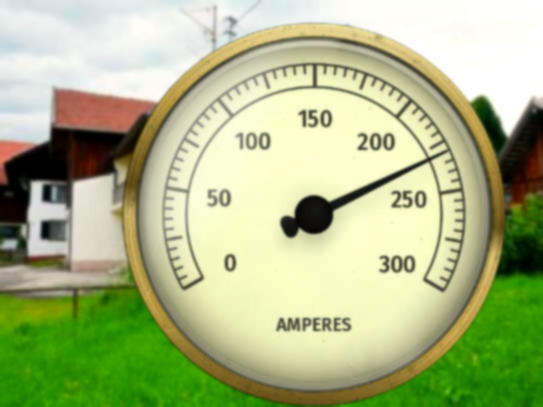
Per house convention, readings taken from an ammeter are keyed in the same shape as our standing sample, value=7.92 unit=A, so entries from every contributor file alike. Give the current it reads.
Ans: value=230 unit=A
